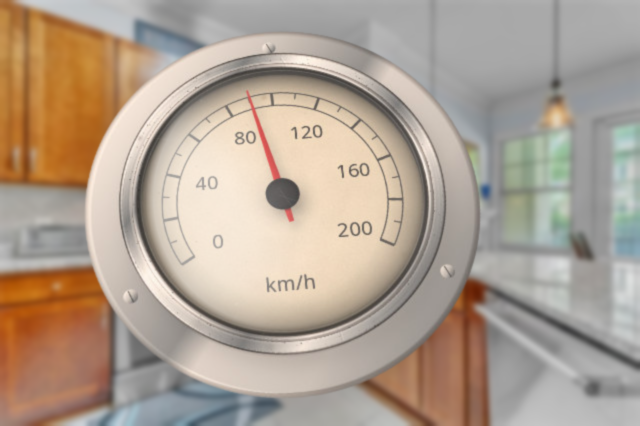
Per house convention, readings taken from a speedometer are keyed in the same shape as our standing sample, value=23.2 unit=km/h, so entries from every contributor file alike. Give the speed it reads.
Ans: value=90 unit=km/h
